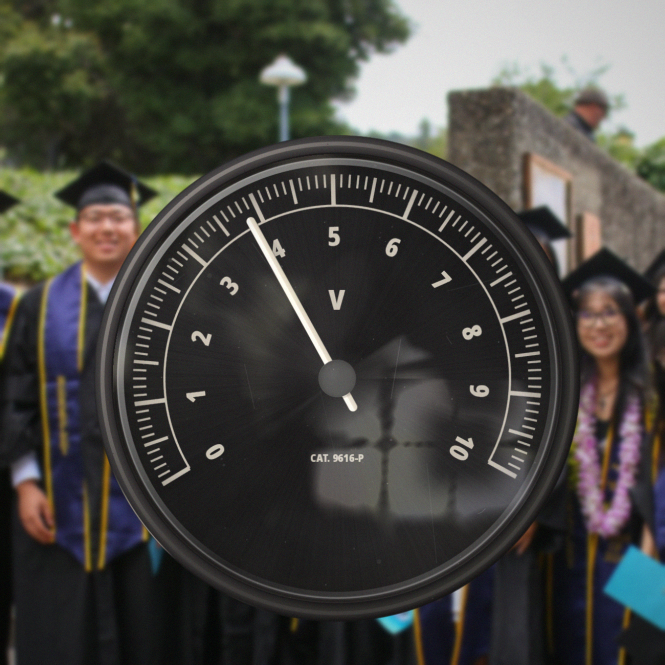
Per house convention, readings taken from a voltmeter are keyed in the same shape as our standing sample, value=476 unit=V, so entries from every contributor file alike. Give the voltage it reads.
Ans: value=3.85 unit=V
